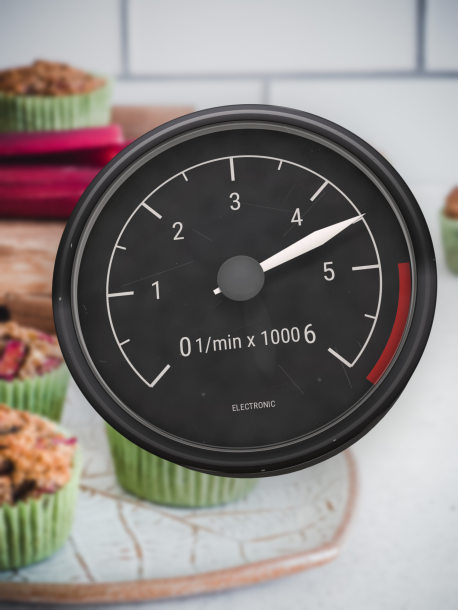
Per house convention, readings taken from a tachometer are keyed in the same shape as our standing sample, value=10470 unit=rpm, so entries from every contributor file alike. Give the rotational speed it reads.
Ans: value=4500 unit=rpm
